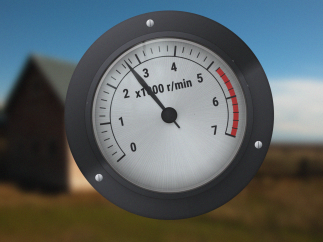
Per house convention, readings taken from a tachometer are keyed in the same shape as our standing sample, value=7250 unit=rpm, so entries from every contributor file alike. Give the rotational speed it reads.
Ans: value=2700 unit=rpm
